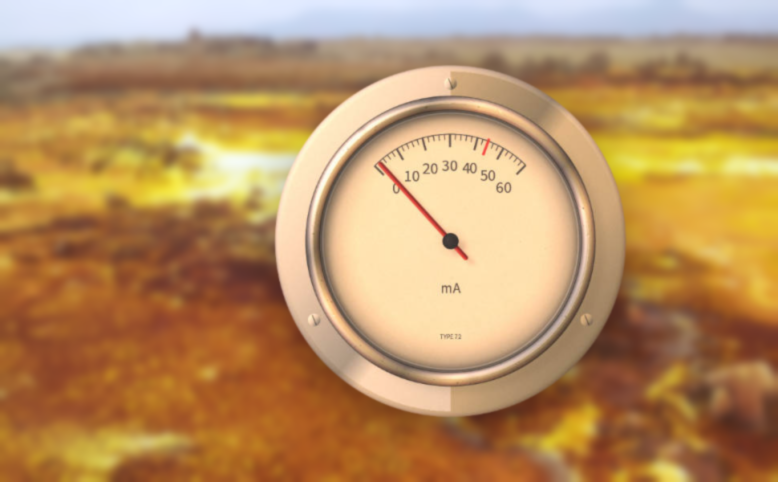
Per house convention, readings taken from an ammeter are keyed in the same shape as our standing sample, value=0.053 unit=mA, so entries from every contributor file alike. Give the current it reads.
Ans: value=2 unit=mA
